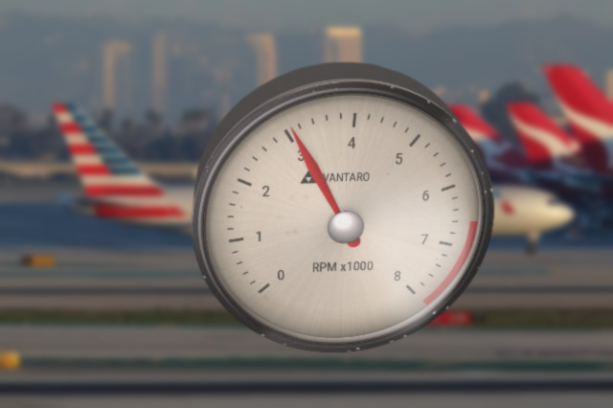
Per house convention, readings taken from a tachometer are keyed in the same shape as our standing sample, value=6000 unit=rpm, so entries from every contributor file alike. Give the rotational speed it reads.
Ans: value=3100 unit=rpm
